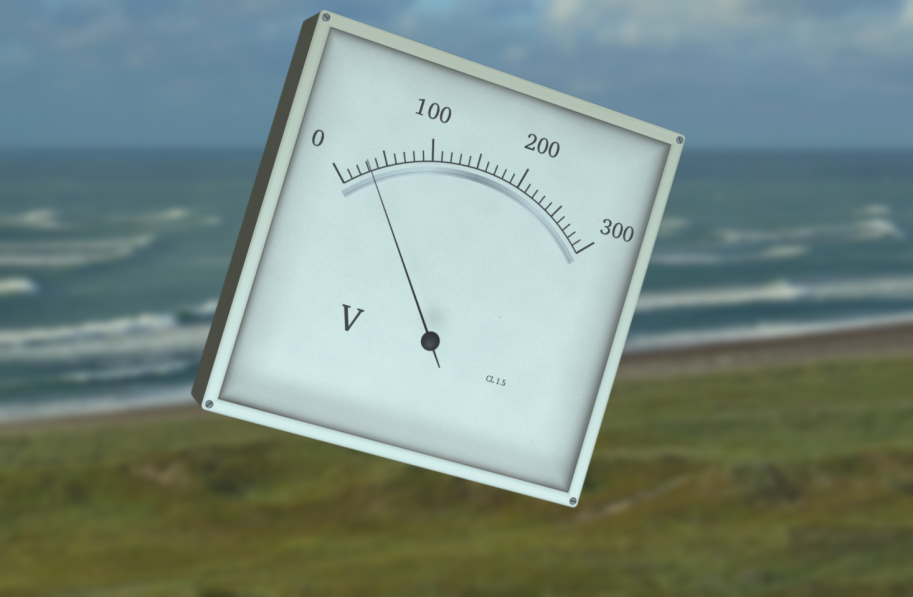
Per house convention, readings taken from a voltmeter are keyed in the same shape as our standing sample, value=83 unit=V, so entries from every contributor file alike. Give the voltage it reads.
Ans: value=30 unit=V
